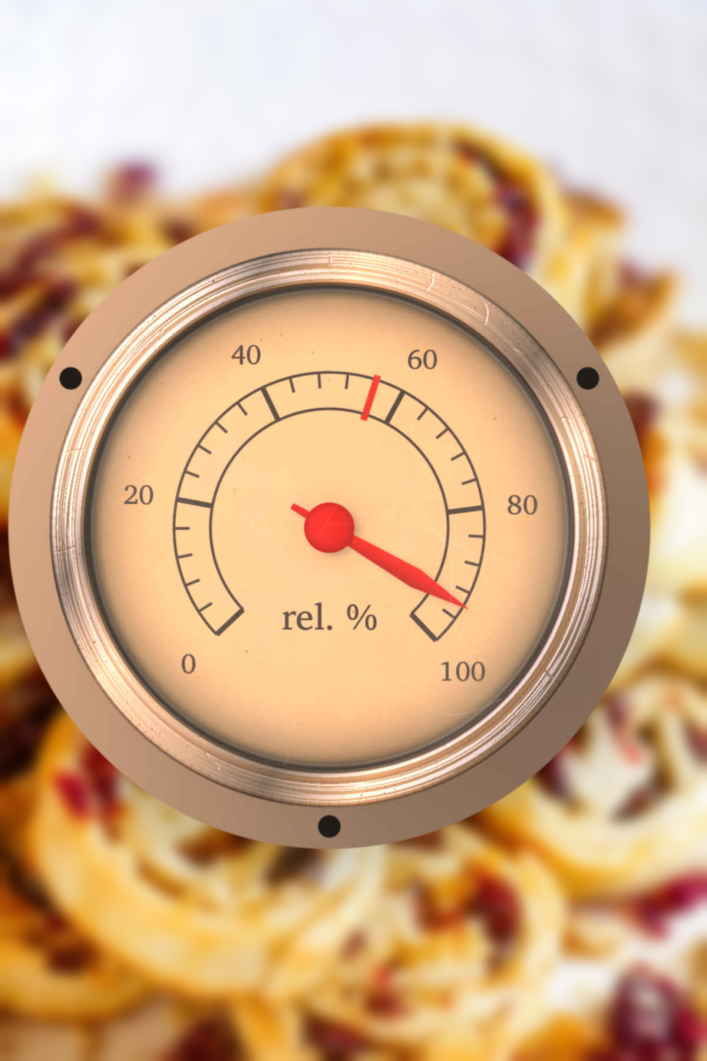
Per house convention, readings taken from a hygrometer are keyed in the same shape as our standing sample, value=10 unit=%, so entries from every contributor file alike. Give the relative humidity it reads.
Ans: value=94 unit=%
